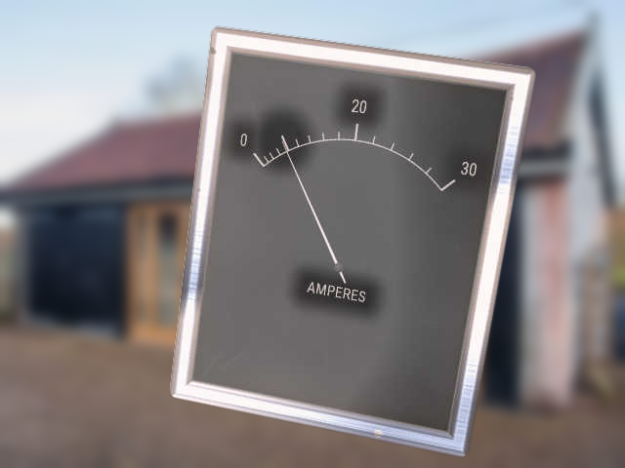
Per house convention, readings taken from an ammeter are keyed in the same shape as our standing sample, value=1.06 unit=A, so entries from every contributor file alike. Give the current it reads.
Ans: value=10 unit=A
